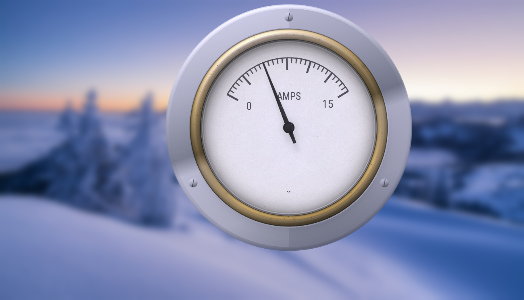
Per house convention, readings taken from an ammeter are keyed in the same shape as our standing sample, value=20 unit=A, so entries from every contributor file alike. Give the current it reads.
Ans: value=5 unit=A
